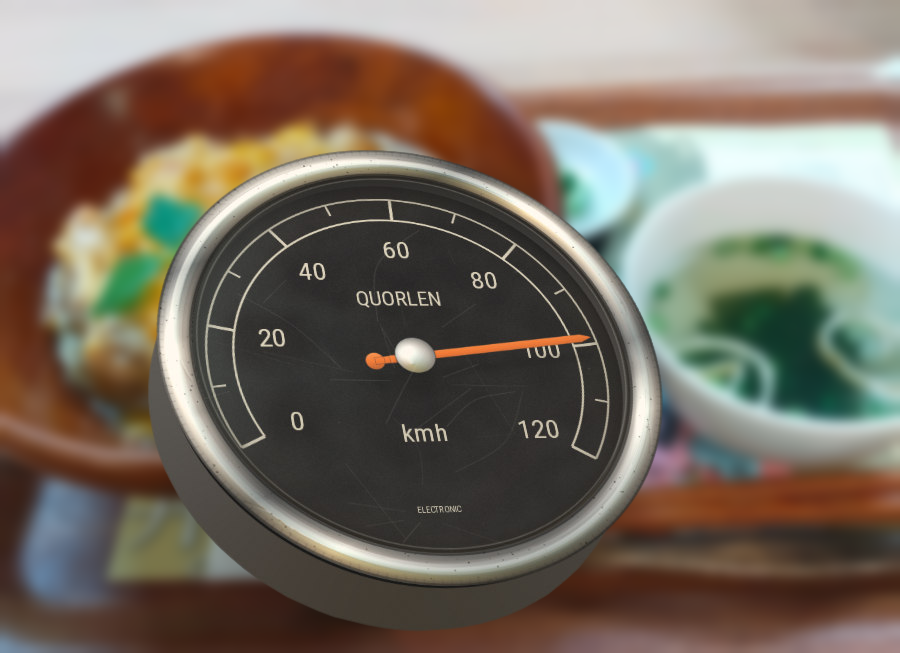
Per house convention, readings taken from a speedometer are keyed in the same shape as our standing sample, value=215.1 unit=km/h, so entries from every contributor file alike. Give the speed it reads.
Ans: value=100 unit=km/h
